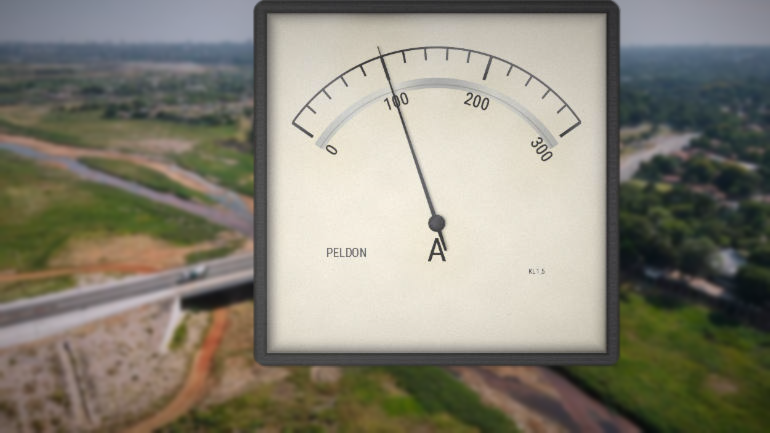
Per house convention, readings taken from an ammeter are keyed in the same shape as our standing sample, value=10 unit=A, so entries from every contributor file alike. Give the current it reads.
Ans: value=100 unit=A
